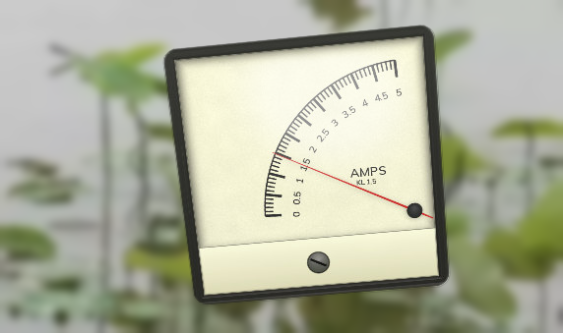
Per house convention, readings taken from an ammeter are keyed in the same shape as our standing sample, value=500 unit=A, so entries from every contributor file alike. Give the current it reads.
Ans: value=1.5 unit=A
